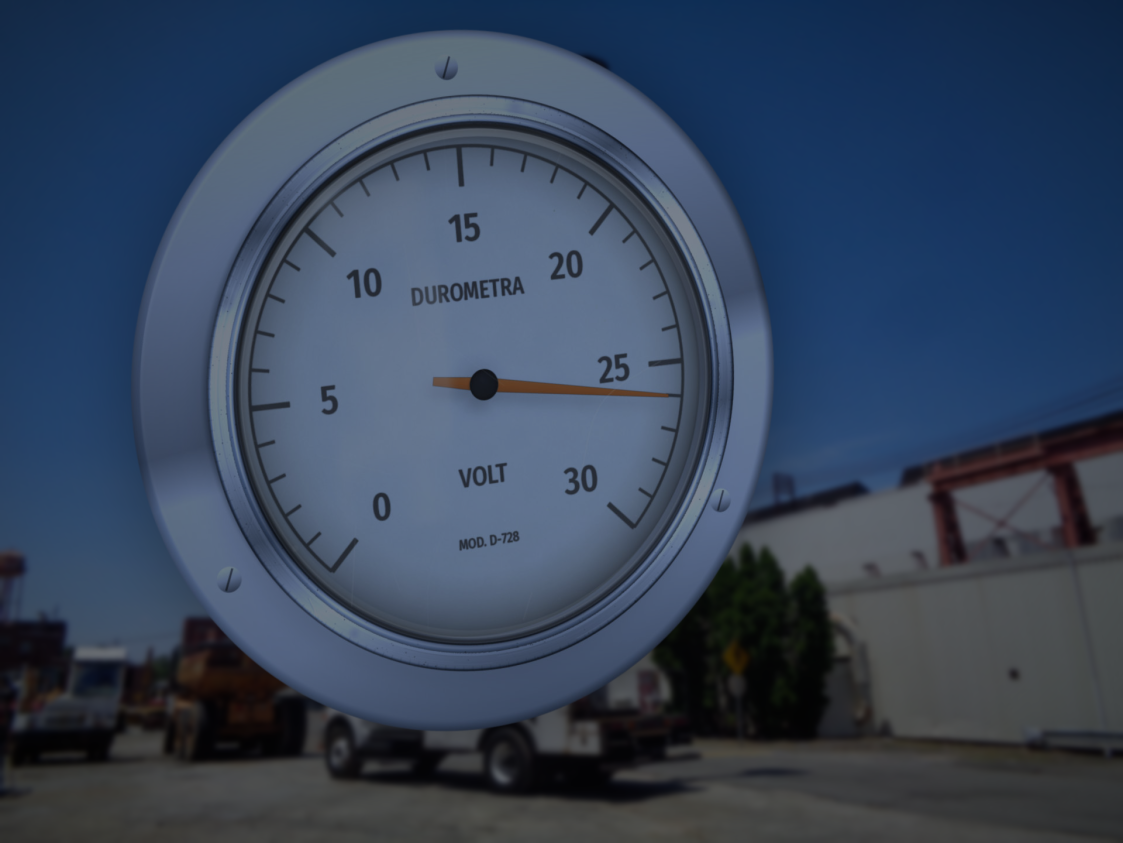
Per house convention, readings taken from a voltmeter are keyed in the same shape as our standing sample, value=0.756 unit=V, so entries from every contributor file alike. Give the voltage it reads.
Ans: value=26 unit=V
